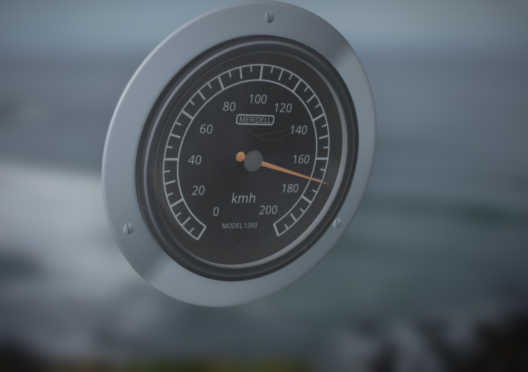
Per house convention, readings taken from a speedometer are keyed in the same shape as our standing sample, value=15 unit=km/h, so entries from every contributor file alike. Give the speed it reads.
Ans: value=170 unit=km/h
